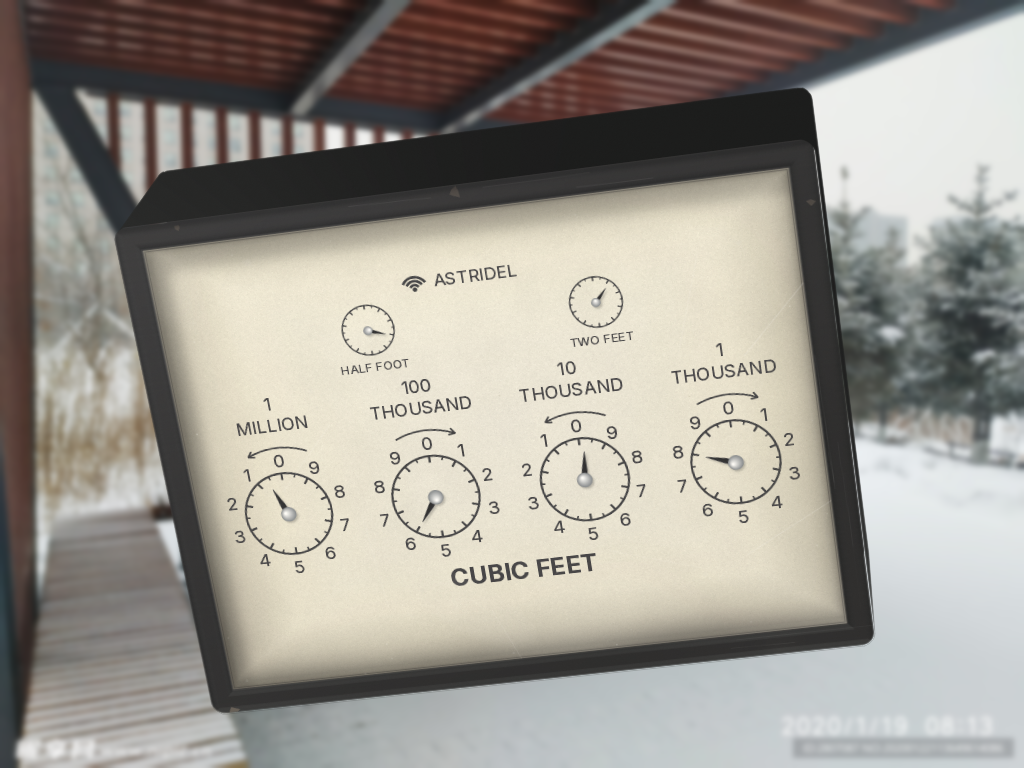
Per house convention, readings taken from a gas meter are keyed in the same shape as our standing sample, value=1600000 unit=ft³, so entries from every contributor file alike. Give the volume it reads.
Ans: value=59800 unit=ft³
